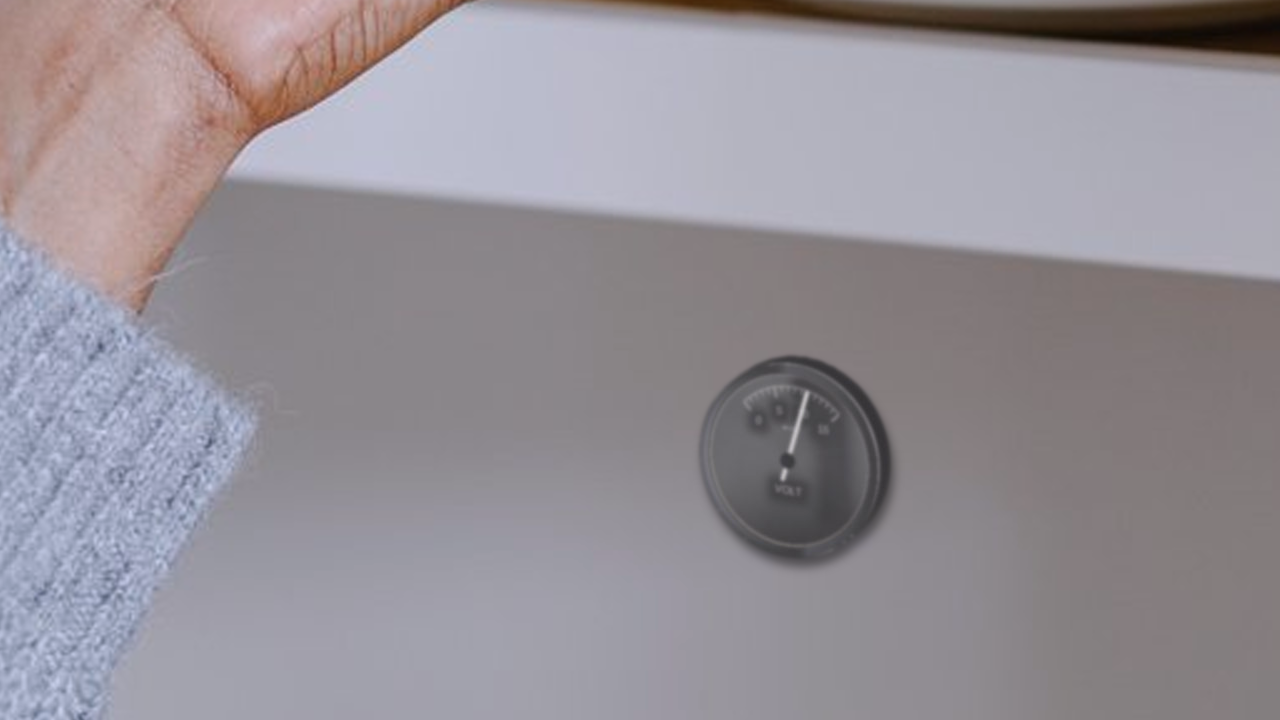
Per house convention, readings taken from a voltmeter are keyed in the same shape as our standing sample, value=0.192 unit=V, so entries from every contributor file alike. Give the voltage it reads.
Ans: value=10 unit=V
